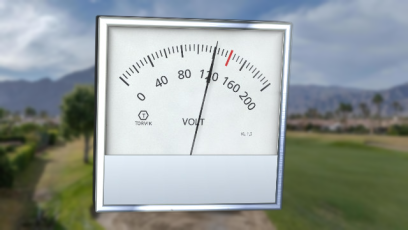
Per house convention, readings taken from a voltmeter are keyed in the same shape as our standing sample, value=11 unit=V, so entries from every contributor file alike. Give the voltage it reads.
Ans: value=120 unit=V
